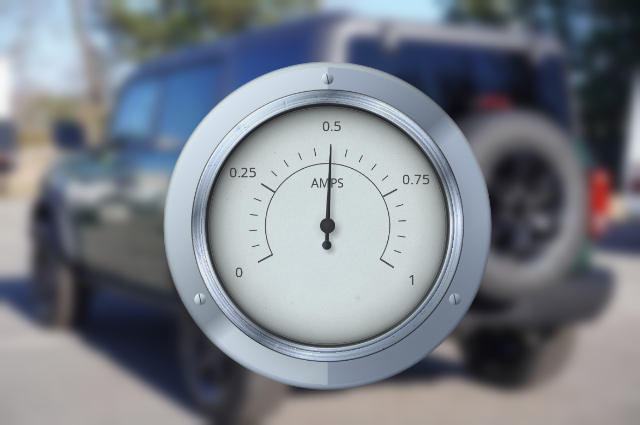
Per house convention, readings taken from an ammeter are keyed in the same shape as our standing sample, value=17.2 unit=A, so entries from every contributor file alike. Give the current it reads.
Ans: value=0.5 unit=A
